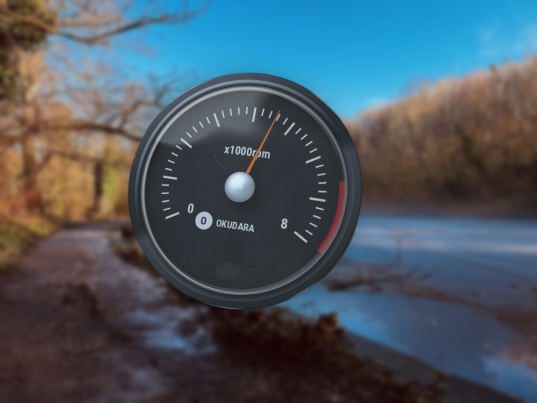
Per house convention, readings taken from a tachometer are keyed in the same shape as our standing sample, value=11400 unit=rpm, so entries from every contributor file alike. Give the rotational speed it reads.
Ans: value=4600 unit=rpm
